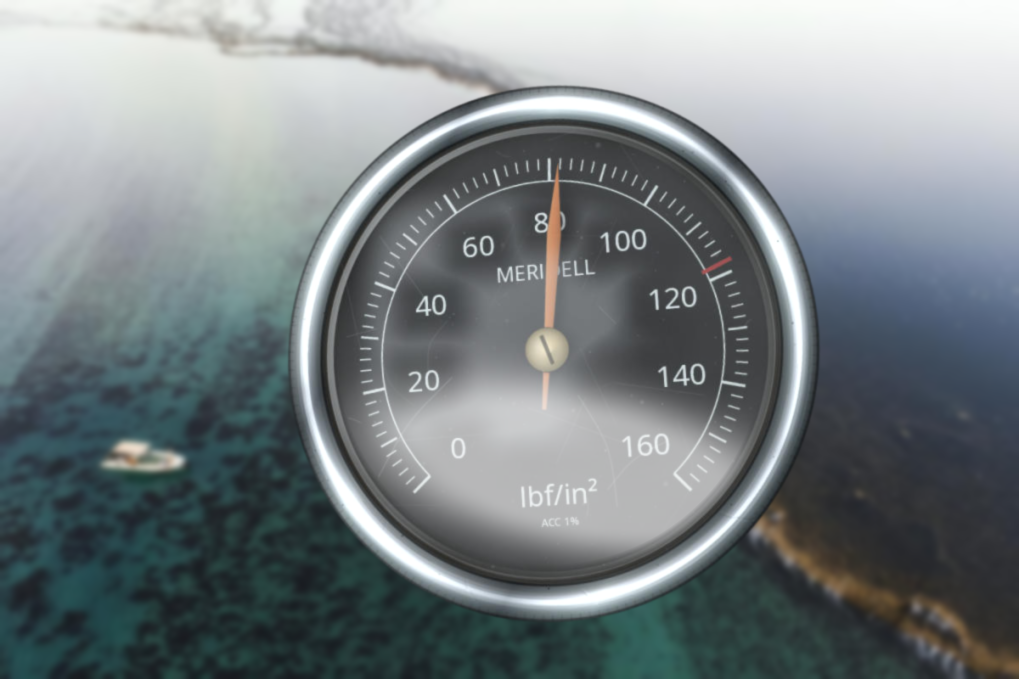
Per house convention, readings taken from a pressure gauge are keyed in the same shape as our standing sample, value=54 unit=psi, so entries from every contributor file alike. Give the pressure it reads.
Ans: value=82 unit=psi
